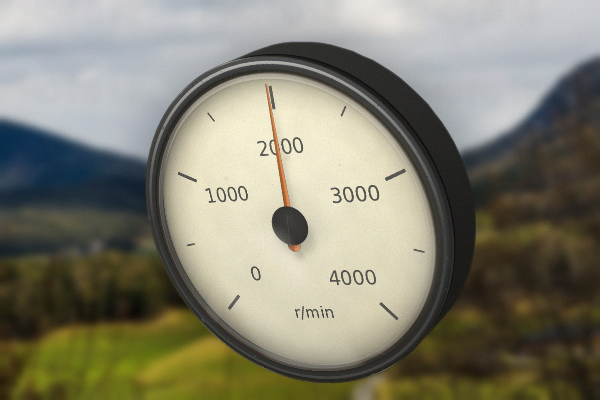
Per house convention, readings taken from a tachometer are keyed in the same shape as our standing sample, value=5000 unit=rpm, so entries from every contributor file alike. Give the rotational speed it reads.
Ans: value=2000 unit=rpm
